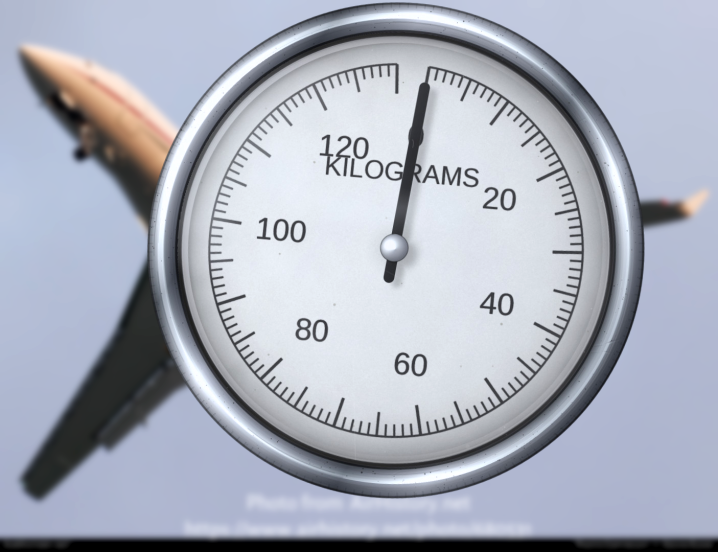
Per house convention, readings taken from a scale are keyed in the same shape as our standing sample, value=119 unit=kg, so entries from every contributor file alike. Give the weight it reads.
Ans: value=0 unit=kg
